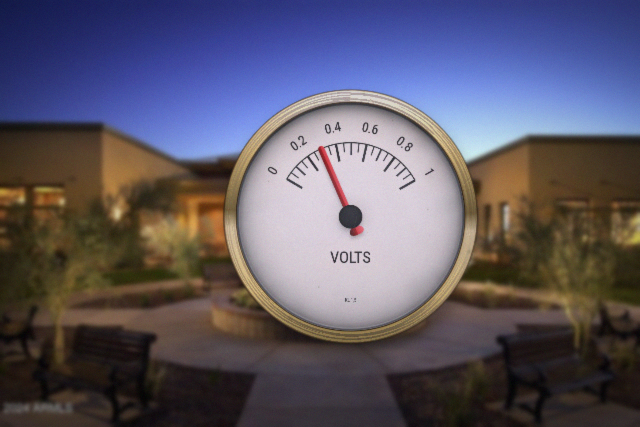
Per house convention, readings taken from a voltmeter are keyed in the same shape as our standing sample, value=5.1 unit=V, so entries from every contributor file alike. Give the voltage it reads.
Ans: value=0.3 unit=V
